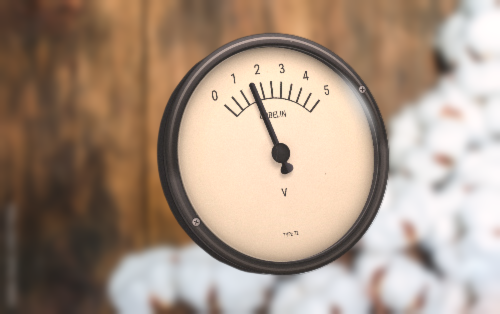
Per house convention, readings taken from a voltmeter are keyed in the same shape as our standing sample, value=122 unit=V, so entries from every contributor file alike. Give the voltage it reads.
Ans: value=1.5 unit=V
